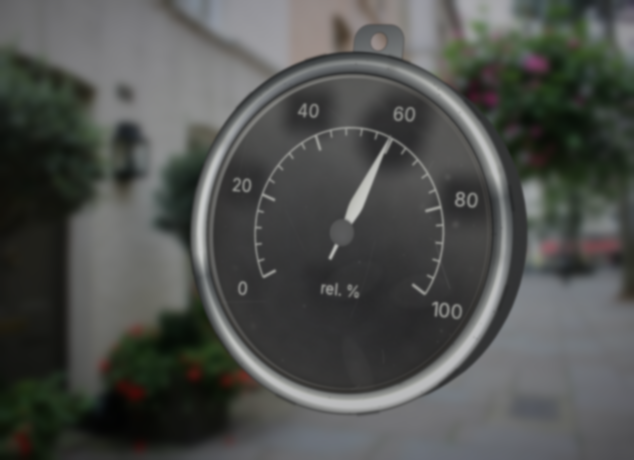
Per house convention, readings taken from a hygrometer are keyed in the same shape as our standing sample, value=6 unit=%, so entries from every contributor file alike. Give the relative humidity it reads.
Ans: value=60 unit=%
